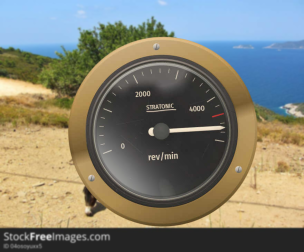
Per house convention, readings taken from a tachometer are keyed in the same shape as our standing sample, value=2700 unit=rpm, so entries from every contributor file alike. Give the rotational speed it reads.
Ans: value=4700 unit=rpm
